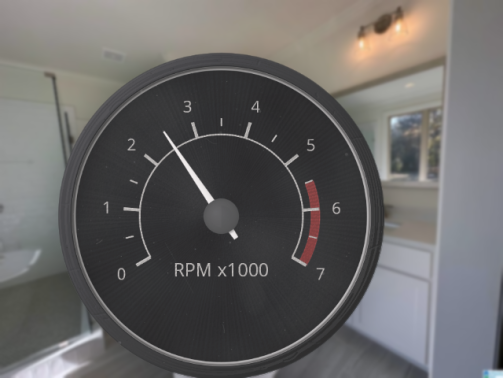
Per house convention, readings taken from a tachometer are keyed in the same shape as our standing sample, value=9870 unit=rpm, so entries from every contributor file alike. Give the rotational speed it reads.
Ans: value=2500 unit=rpm
